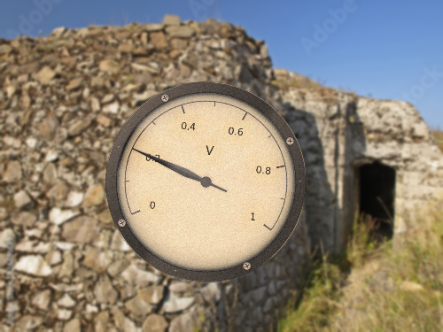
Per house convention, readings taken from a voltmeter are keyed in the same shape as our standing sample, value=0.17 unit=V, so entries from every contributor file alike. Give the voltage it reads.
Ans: value=0.2 unit=V
